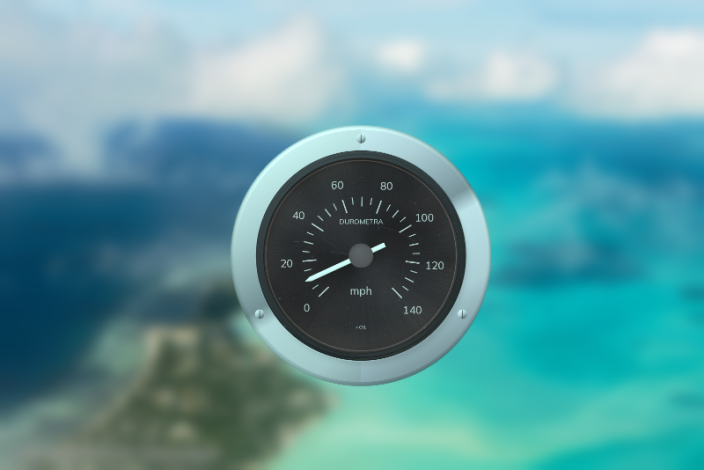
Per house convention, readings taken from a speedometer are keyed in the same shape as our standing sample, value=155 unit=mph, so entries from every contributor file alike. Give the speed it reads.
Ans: value=10 unit=mph
